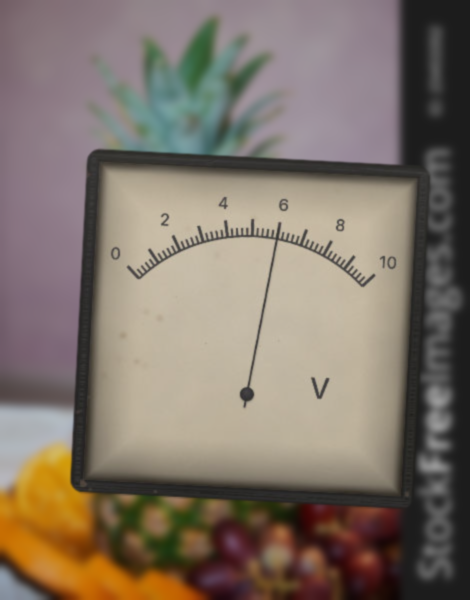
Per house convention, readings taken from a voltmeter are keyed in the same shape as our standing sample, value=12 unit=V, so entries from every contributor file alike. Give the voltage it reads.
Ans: value=6 unit=V
